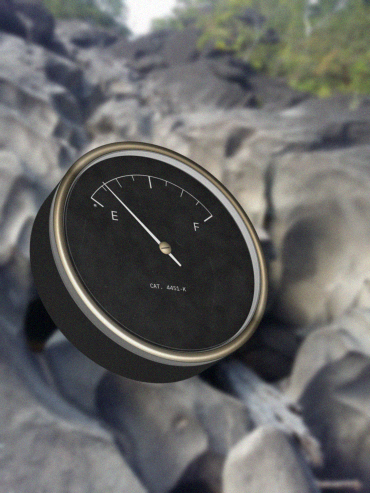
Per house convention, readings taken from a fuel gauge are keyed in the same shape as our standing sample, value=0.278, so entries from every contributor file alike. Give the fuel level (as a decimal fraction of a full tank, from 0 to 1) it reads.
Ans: value=0.125
